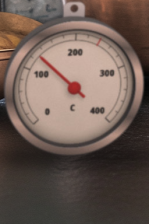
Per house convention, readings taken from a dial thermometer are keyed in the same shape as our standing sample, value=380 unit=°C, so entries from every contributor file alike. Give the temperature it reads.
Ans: value=130 unit=°C
